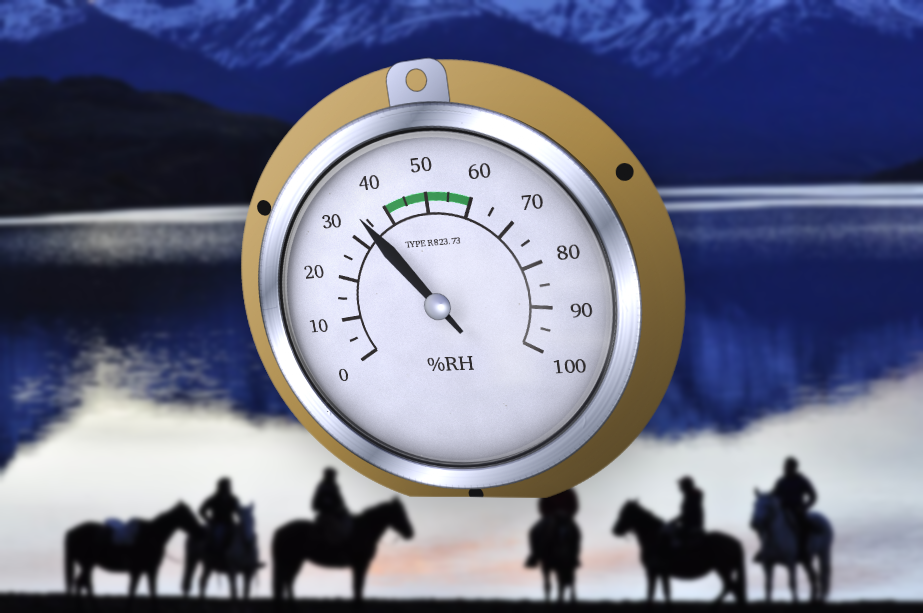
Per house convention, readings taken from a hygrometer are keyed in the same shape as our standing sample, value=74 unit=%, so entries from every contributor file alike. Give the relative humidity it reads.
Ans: value=35 unit=%
